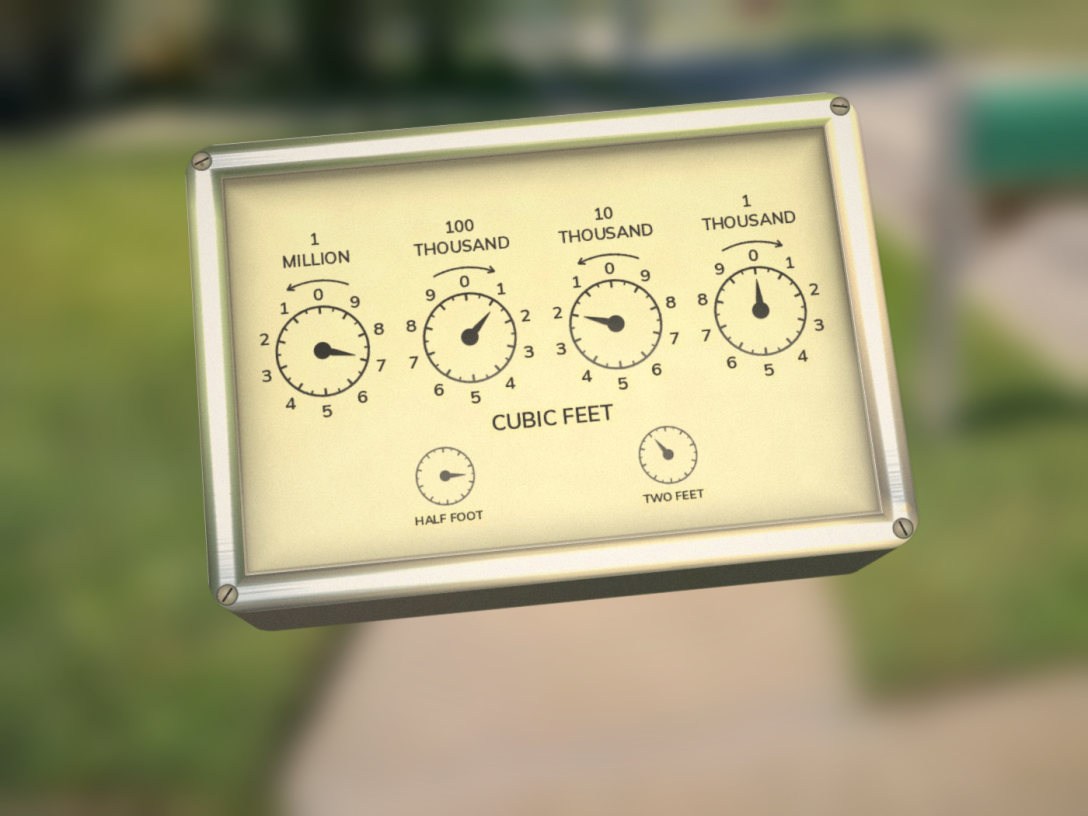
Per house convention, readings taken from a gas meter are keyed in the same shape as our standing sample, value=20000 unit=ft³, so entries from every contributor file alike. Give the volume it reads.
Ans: value=712000 unit=ft³
